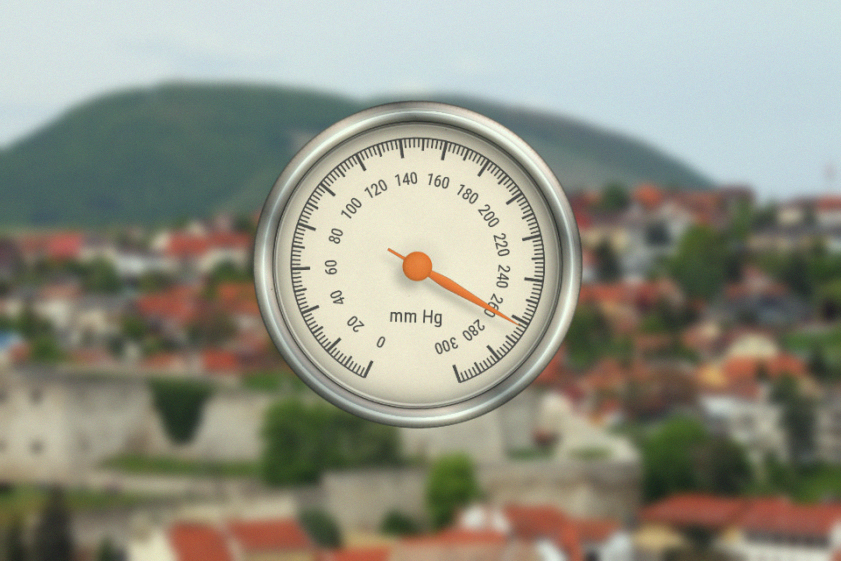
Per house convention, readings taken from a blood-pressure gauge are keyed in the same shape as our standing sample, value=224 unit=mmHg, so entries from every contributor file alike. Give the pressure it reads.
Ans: value=262 unit=mmHg
